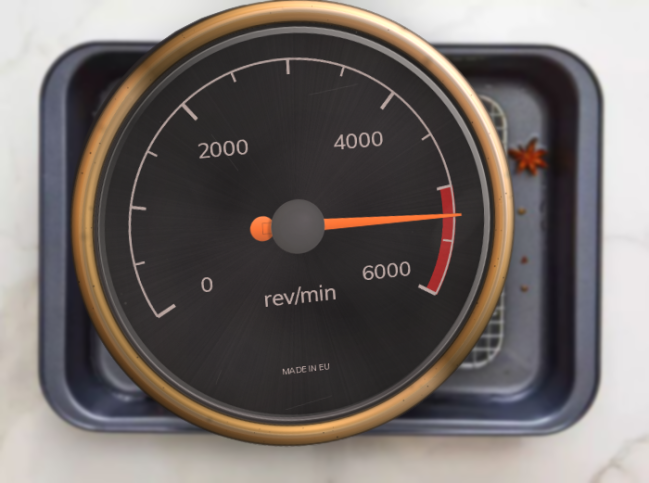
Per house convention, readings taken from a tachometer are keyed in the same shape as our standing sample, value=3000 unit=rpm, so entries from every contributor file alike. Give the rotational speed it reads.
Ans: value=5250 unit=rpm
